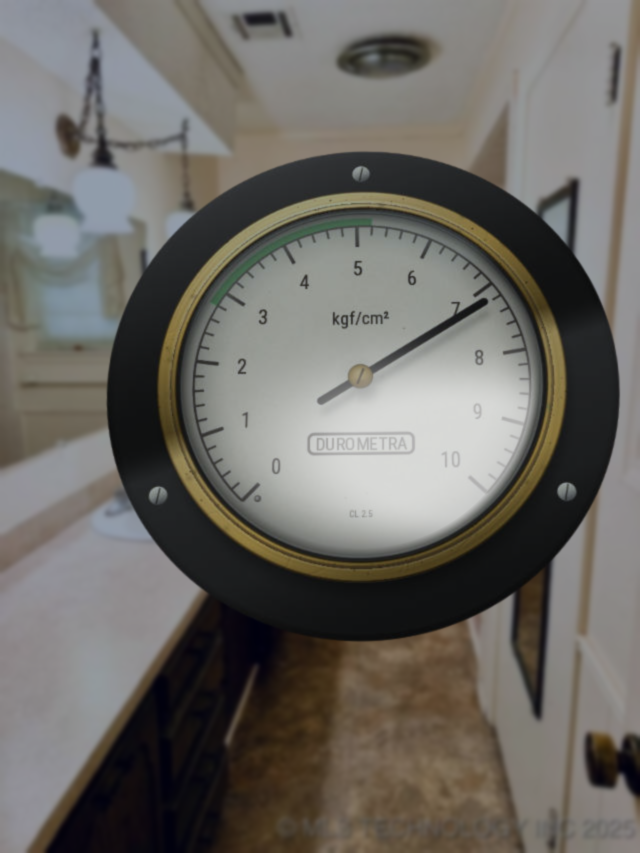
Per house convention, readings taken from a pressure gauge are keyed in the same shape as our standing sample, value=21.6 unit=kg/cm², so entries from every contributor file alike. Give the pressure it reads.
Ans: value=7.2 unit=kg/cm²
